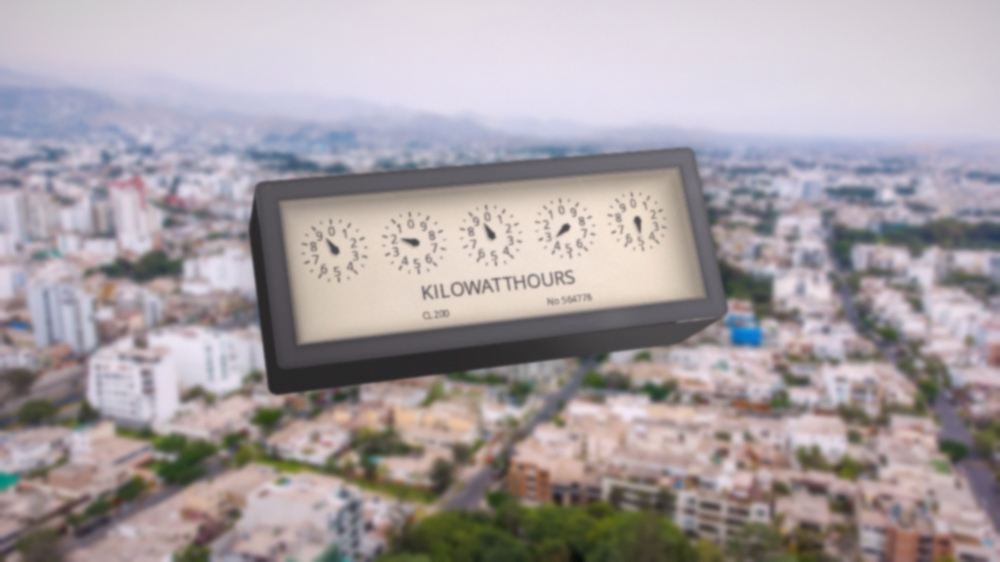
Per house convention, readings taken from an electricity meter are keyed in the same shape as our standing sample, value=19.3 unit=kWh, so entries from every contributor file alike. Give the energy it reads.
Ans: value=91935 unit=kWh
